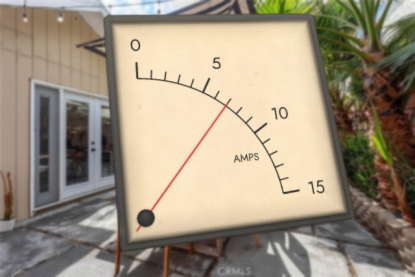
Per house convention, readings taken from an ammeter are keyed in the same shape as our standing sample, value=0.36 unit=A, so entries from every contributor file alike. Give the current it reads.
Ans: value=7 unit=A
